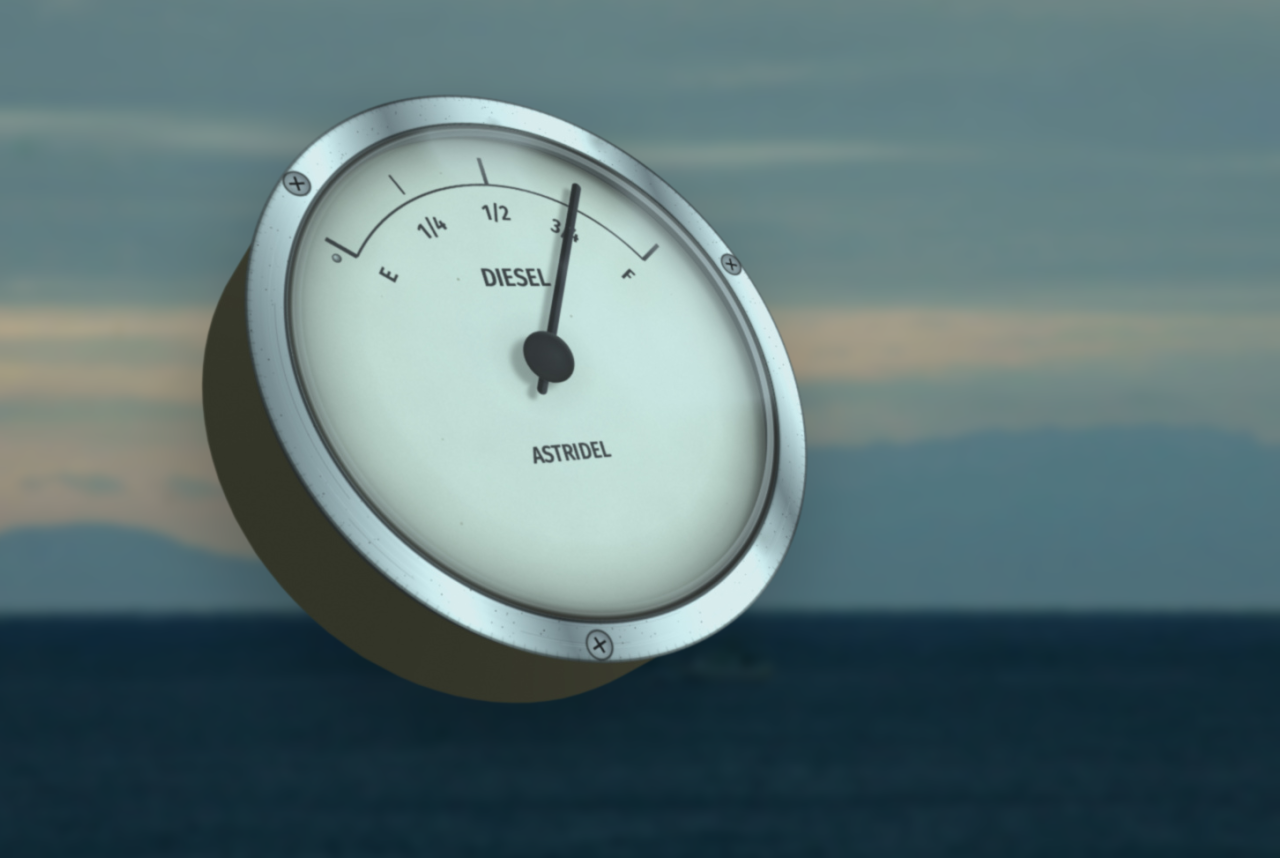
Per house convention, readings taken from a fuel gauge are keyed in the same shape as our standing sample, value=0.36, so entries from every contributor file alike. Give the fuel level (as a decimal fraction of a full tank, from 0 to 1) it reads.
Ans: value=0.75
